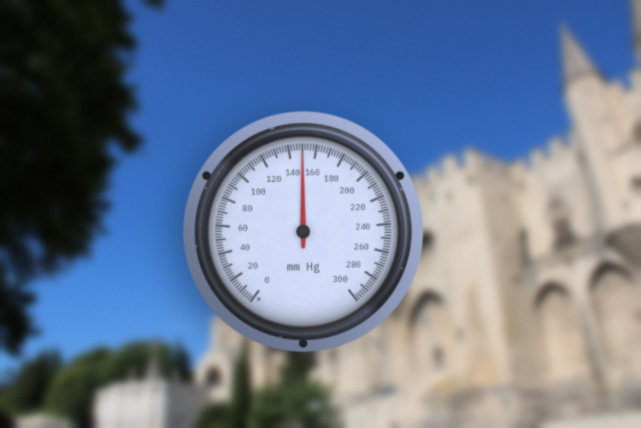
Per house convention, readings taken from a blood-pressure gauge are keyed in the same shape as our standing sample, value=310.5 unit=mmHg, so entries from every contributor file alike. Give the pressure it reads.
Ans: value=150 unit=mmHg
